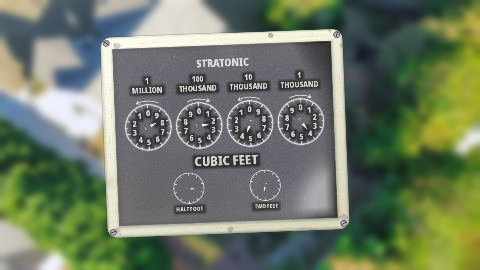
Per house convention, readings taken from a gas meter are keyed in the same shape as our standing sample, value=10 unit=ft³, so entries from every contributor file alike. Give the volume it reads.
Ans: value=824400 unit=ft³
